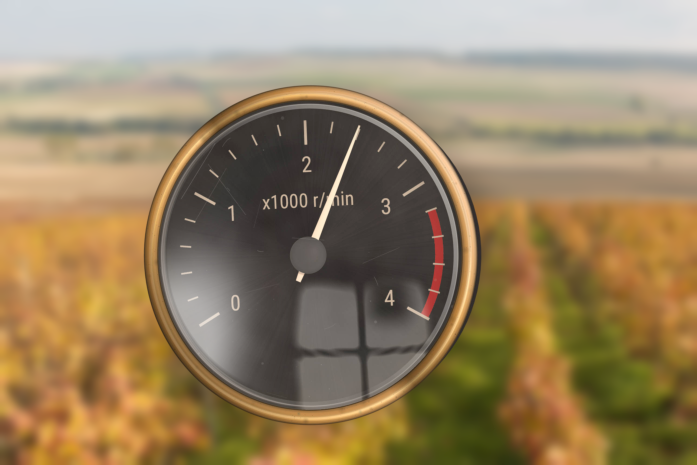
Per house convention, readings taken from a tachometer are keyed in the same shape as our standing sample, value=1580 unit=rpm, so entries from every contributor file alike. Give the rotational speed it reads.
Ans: value=2400 unit=rpm
